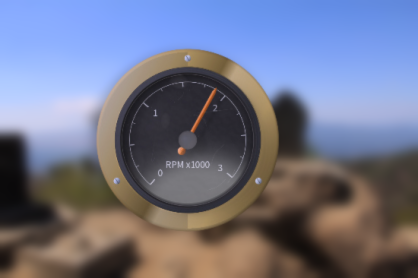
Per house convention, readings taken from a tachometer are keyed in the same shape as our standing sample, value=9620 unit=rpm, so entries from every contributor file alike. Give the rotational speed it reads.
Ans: value=1875 unit=rpm
